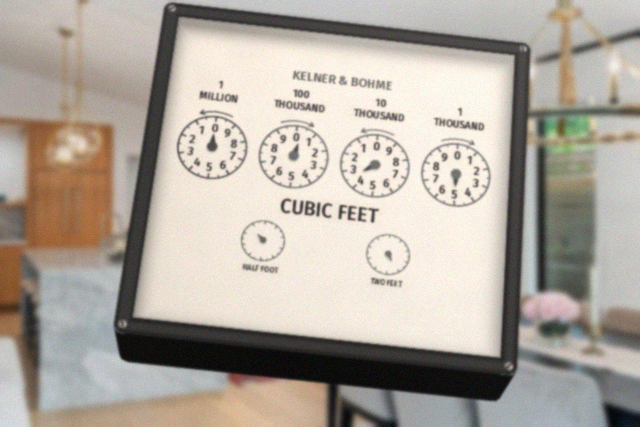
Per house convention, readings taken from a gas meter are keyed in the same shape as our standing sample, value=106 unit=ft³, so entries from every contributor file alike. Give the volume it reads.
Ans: value=3500 unit=ft³
